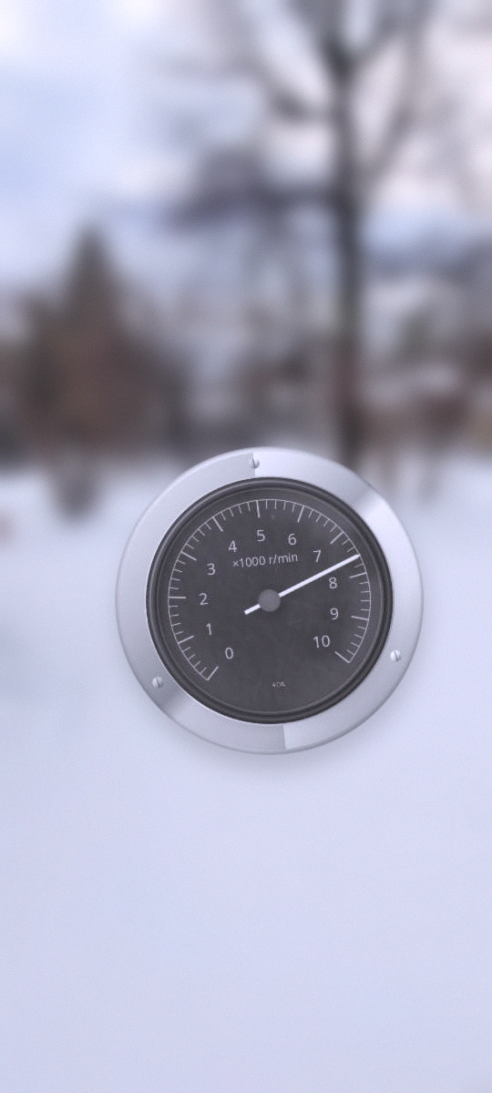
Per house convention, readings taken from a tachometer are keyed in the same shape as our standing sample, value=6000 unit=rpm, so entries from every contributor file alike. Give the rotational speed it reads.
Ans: value=7600 unit=rpm
